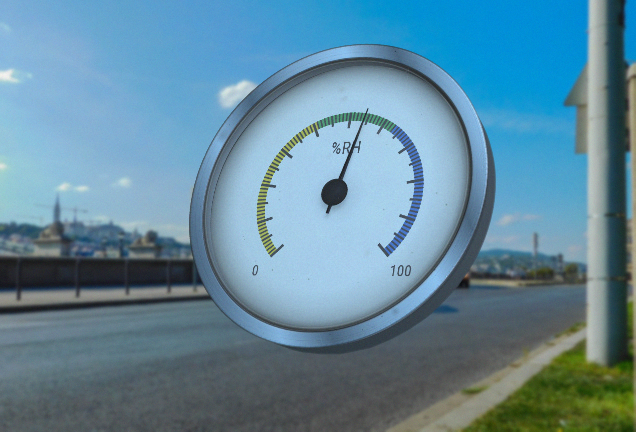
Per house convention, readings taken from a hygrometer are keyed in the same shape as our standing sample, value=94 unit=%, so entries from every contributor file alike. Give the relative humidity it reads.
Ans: value=55 unit=%
